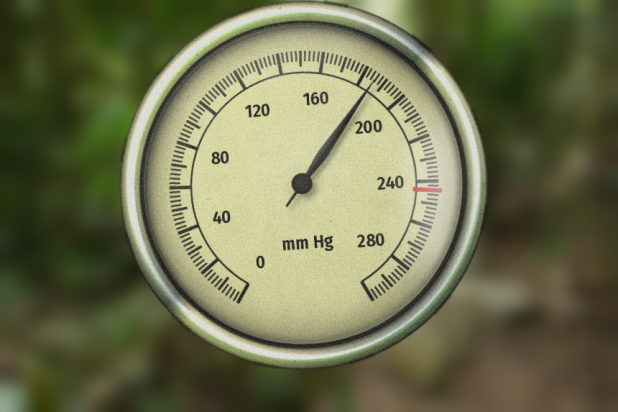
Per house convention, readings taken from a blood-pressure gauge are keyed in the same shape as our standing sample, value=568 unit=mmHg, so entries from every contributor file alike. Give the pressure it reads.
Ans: value=186 unit=mmHg
